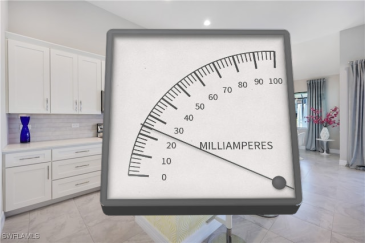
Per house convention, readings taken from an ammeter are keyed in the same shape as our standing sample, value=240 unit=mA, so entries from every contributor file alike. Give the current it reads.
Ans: value=24 unit=mA
